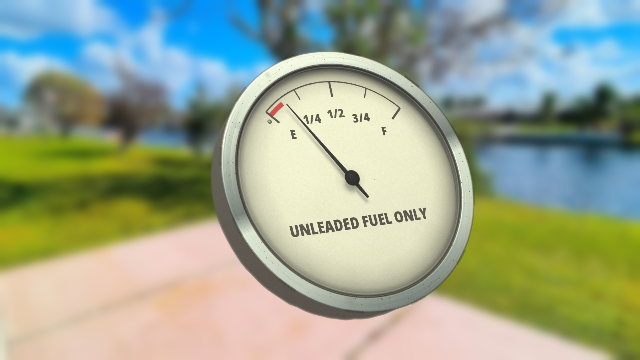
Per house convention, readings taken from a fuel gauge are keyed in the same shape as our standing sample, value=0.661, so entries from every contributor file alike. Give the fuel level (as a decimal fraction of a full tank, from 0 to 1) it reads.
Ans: value=0.125
